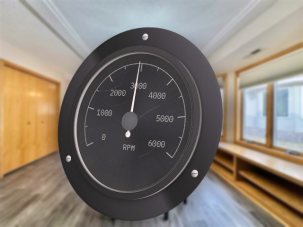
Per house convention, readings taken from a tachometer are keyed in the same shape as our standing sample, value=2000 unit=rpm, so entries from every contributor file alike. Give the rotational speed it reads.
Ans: value=3000 unit=rpm
